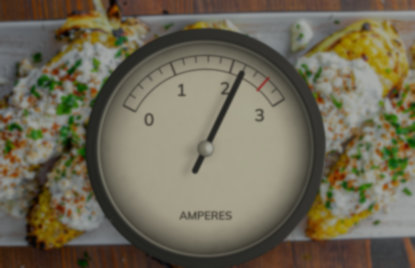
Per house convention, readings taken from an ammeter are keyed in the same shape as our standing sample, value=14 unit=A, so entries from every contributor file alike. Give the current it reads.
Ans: value=2.2 unit=A
